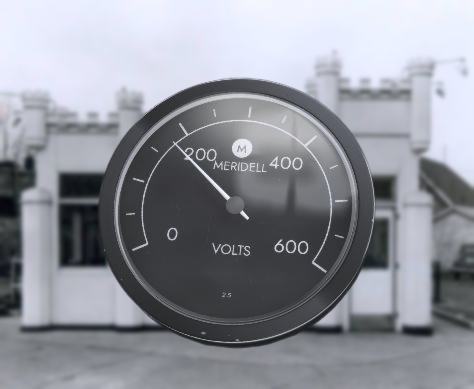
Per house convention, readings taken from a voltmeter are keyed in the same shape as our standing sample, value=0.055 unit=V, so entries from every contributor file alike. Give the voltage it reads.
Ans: value=175 unit=V
